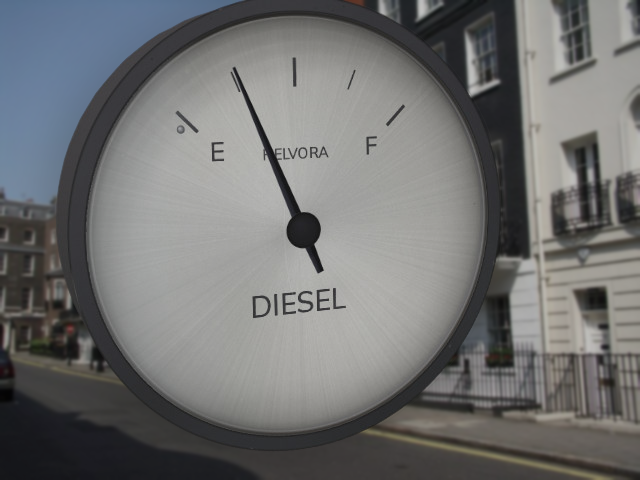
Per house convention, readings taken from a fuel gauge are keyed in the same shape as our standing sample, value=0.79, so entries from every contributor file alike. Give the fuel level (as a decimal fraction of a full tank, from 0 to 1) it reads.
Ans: value=0.25
